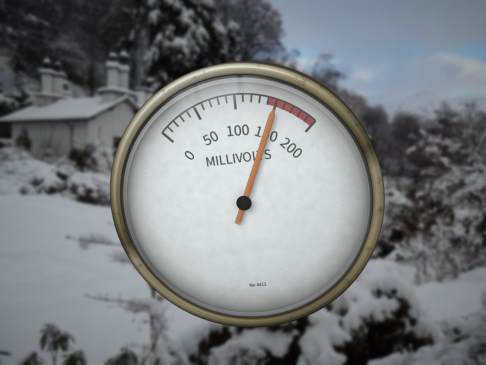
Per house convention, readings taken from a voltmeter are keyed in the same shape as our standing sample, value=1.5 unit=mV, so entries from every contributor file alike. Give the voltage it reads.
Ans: value=150 unit=mV
